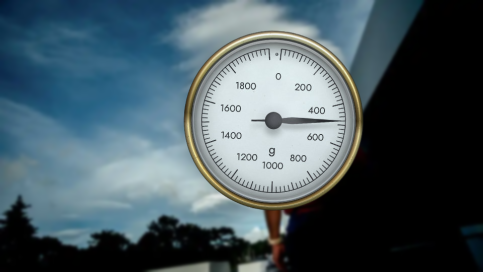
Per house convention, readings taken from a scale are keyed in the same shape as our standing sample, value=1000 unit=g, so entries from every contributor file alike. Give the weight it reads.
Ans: value=480 unit=g
